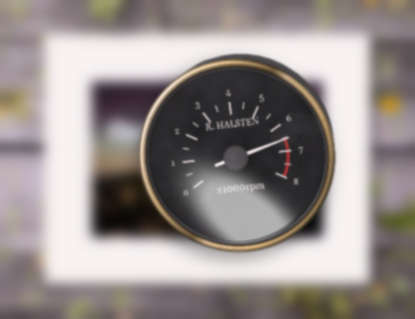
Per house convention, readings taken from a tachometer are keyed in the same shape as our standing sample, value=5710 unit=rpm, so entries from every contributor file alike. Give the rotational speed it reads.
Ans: value=6500 unit=rpm
